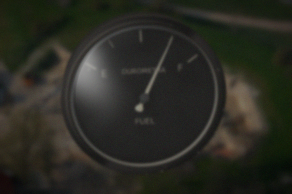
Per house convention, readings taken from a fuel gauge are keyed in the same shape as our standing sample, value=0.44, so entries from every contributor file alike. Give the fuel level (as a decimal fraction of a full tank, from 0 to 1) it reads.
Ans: value=0.75
